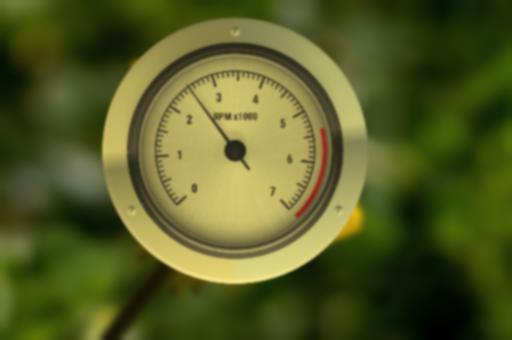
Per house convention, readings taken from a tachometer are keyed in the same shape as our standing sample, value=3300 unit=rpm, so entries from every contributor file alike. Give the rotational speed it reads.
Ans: value=2500 unit=rpm
